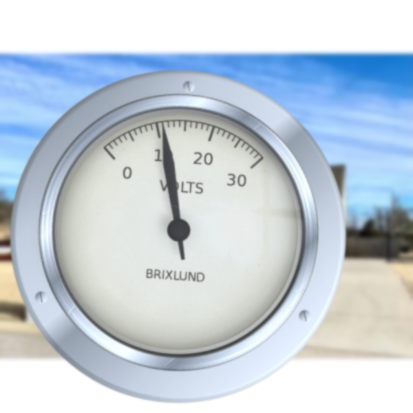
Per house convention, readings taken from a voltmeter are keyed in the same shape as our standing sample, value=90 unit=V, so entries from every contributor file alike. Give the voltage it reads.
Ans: value=11 unit=V
